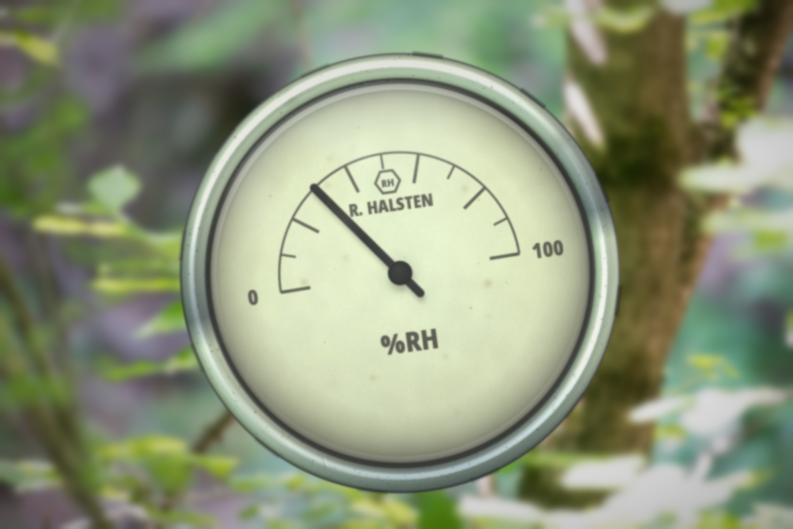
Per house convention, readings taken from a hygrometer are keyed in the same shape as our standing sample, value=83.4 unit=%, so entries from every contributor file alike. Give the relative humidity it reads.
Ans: value=30 unit=%
